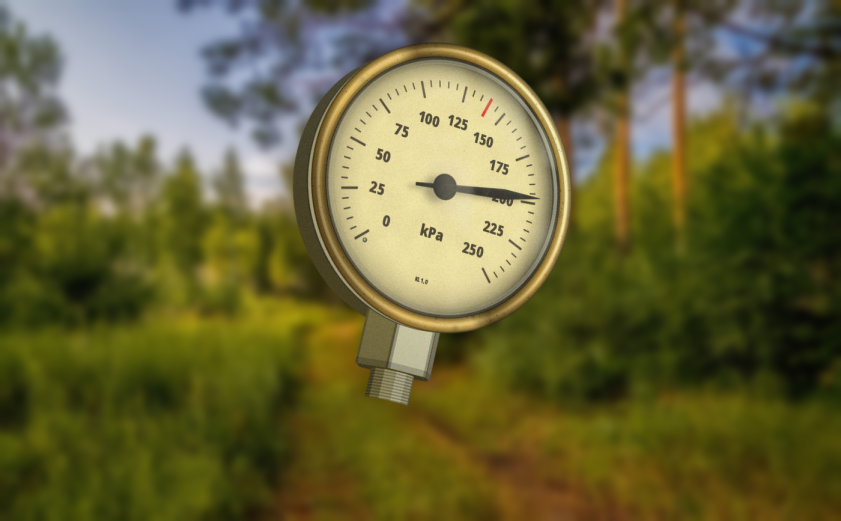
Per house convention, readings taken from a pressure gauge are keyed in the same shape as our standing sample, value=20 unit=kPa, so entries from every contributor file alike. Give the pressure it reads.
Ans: value=197.5 unit=kPa
